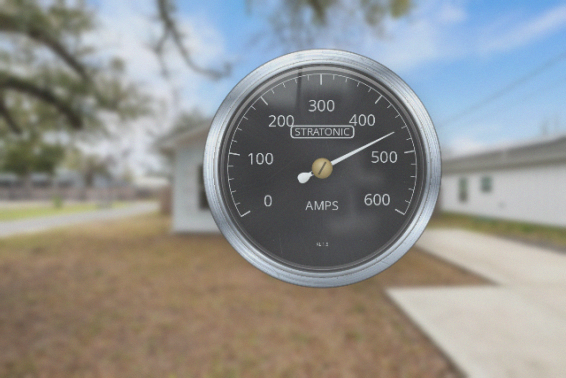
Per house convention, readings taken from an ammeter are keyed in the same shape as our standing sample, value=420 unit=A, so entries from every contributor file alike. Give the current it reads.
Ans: value=460 unit=A
